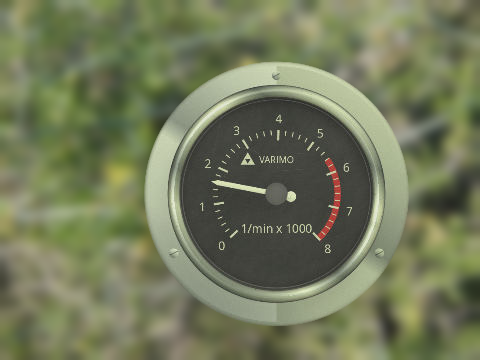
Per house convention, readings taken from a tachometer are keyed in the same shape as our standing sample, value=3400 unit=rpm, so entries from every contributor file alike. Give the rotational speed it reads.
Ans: value=1600 unit=rpm
